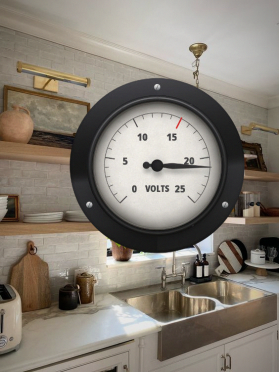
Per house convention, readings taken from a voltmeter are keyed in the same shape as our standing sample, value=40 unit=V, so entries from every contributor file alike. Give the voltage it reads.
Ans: value=21 unit=V
